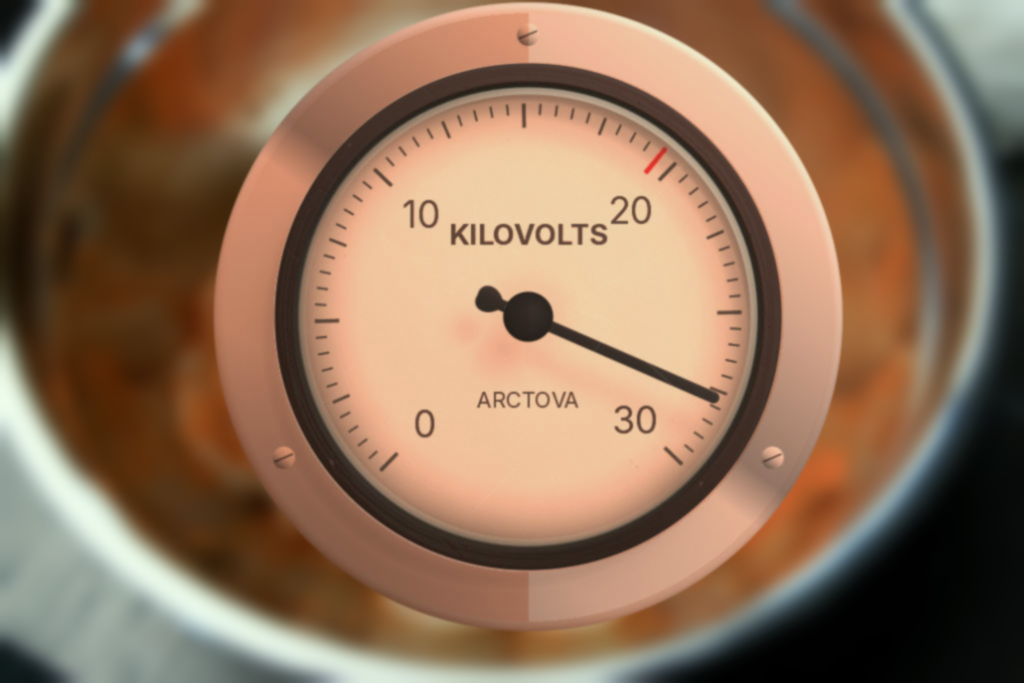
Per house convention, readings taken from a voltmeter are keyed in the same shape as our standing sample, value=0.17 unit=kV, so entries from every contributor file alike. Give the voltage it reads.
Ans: value=27.75 unit=kV
